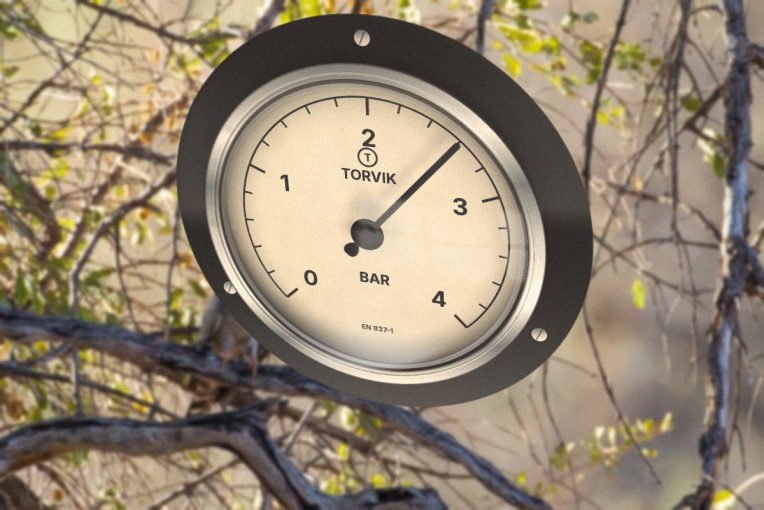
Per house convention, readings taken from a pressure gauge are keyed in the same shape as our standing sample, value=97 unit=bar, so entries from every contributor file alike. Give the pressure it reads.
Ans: value=2.6 unit=bar
